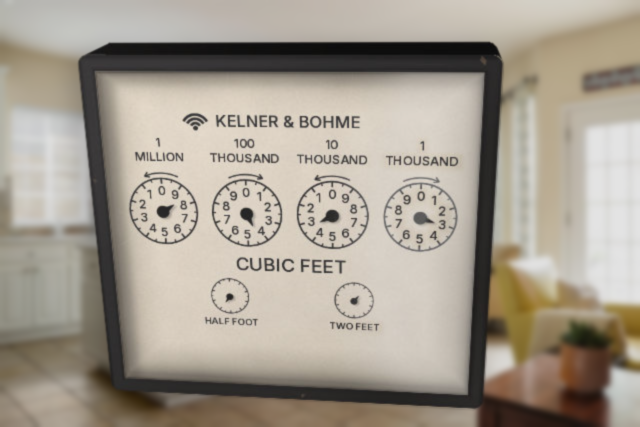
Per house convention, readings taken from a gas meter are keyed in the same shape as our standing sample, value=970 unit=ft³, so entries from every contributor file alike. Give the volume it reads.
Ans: value=843300 unit=ft³
